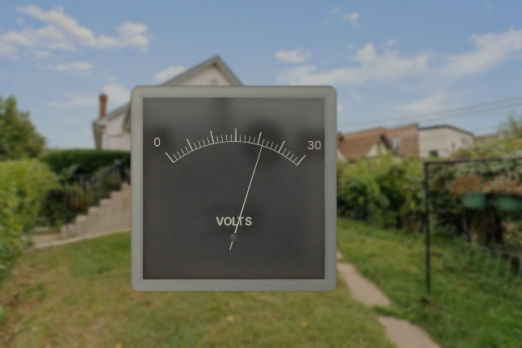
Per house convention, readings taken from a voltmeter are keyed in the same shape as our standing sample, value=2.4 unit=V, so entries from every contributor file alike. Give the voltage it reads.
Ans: value=21 unit=V
